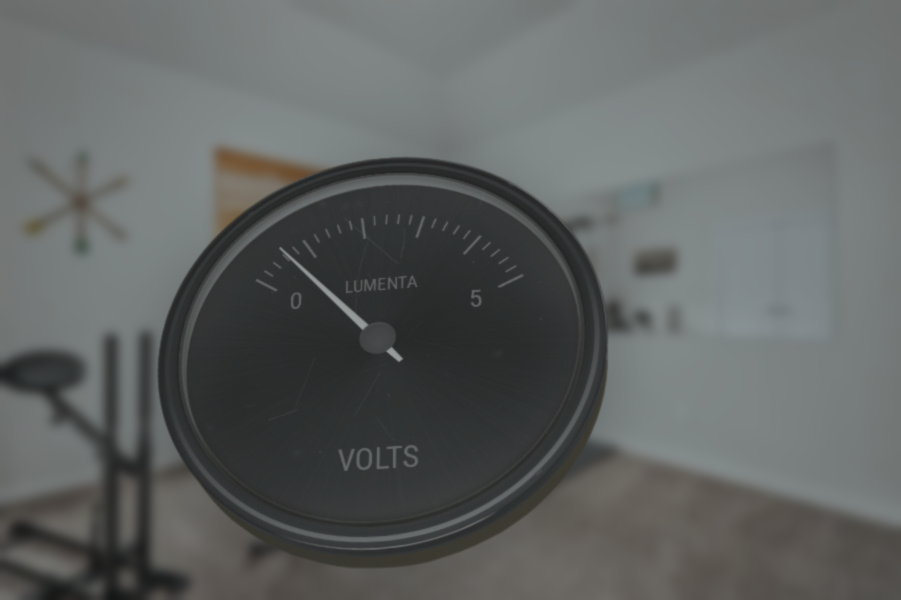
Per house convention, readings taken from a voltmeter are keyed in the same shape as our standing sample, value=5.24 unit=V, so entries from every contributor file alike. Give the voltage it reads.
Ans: value=0.6 unit=V
